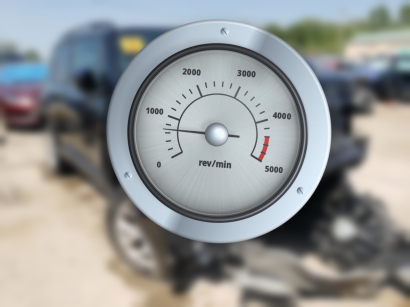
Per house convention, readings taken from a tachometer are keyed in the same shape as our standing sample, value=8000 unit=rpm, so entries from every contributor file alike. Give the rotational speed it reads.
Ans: value=700 unit=rpm
